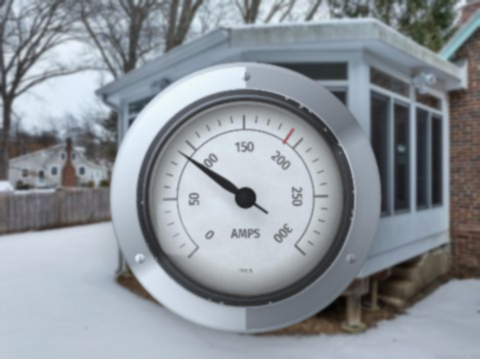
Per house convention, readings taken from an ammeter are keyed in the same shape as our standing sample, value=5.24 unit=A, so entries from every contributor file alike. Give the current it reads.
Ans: value=90 unit=A
